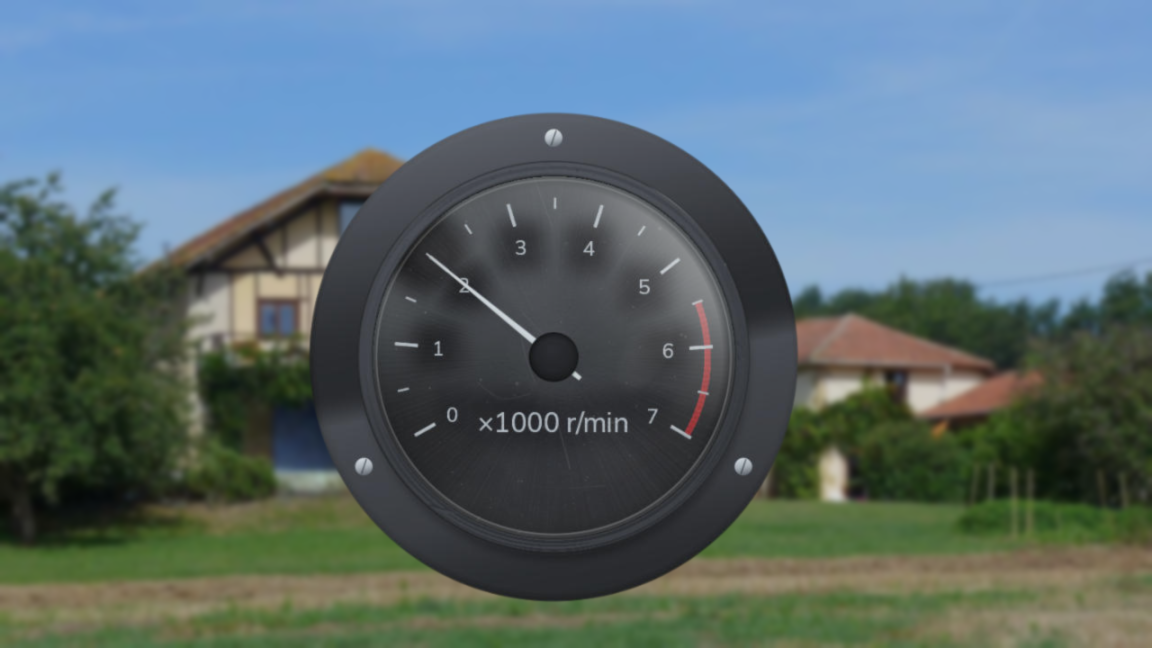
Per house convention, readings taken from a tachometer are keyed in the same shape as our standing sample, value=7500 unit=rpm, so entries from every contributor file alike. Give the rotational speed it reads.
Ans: value=2000 unit=rpm
